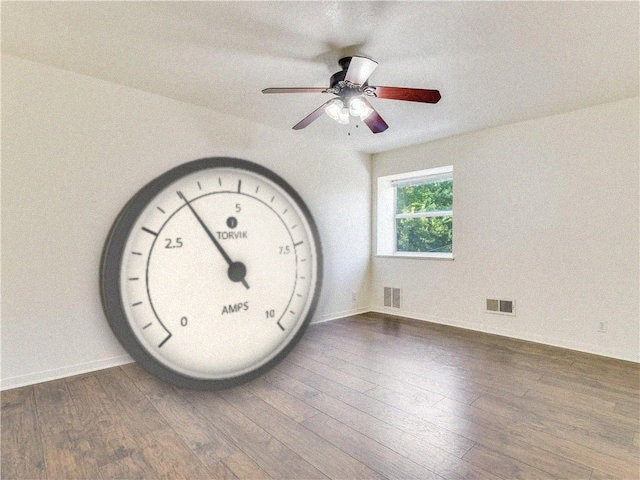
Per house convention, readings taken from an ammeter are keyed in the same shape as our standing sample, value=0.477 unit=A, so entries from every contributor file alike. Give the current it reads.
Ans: value=3.5 unit=A
